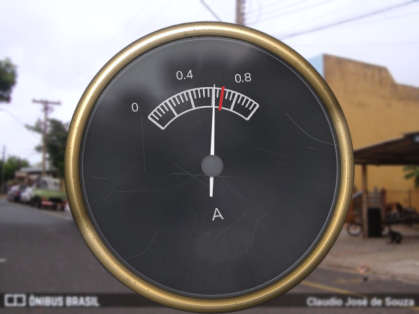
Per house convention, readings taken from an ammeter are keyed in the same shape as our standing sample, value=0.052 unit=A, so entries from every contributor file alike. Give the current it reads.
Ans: value=0.6 unit=A
